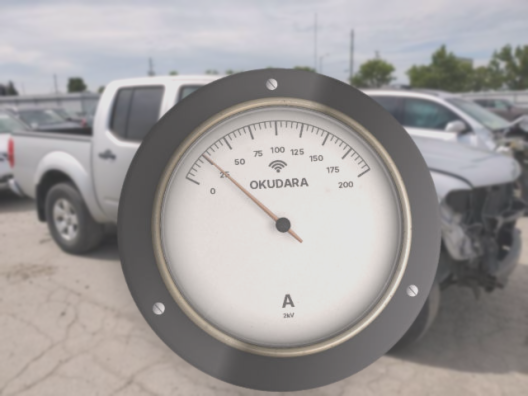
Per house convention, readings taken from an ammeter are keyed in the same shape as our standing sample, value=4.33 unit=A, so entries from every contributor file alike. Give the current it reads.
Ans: value=25 unit=A
